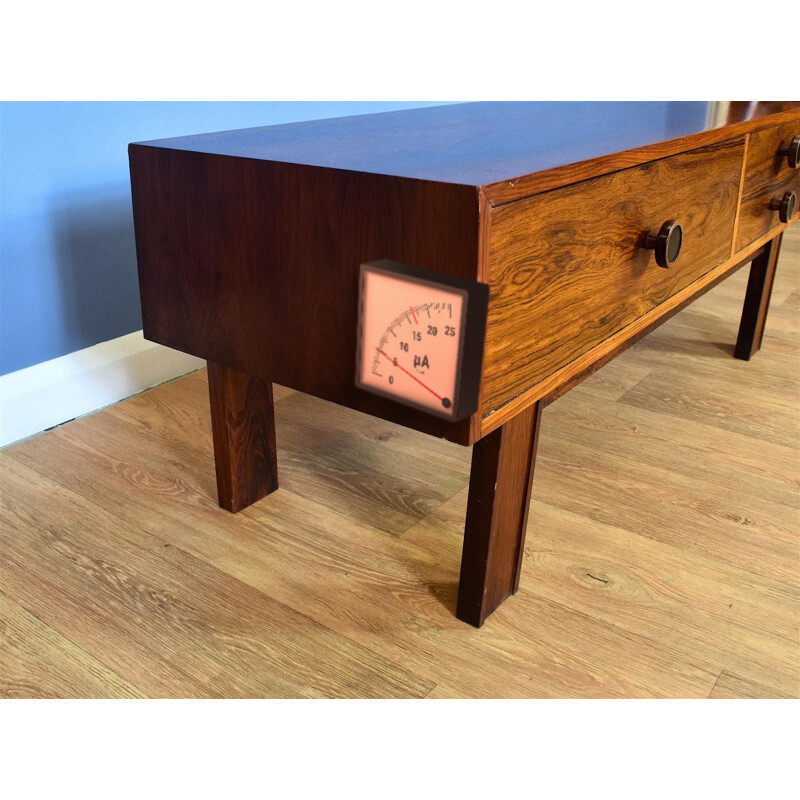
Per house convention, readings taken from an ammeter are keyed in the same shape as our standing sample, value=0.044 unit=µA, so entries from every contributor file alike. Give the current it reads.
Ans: value=5 unit=µA
